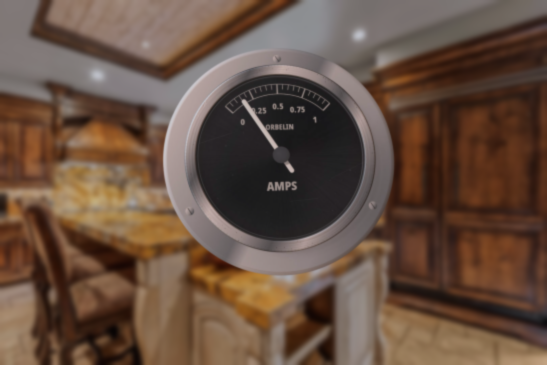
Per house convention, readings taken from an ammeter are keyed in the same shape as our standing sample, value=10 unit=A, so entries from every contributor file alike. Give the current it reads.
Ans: value=0.15 unit=A
